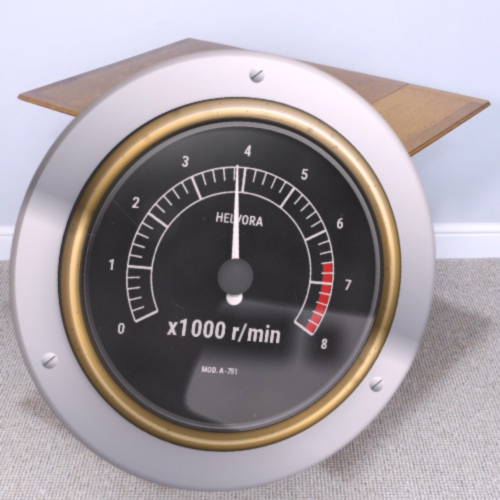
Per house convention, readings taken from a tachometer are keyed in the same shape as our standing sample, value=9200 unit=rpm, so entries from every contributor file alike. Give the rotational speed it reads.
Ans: value=3800 unit=rpm
